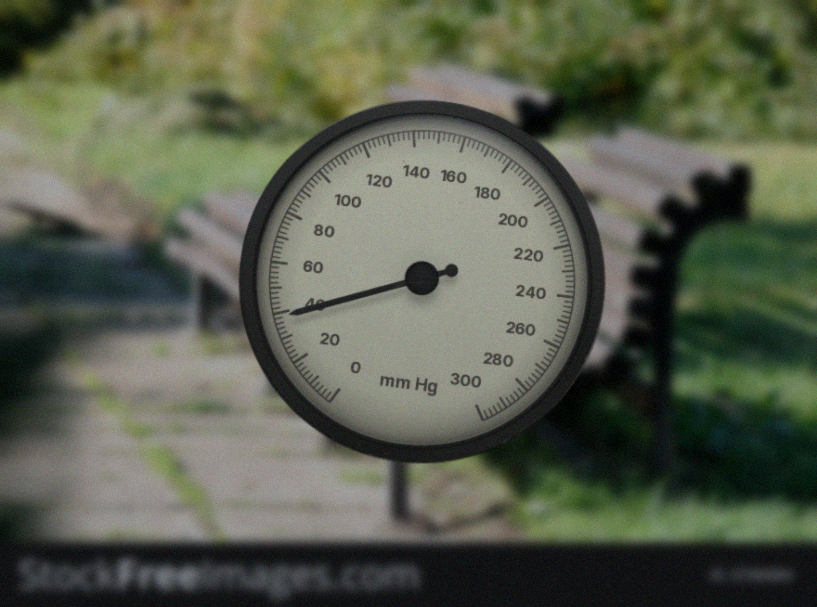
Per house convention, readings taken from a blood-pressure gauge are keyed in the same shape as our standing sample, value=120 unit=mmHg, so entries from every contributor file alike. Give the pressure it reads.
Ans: value=38 unit=mmHg
